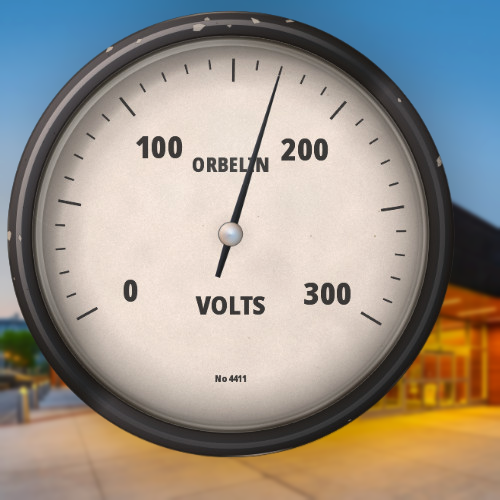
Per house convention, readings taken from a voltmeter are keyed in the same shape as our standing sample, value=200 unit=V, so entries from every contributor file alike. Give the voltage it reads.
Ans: value=170 unit=V
